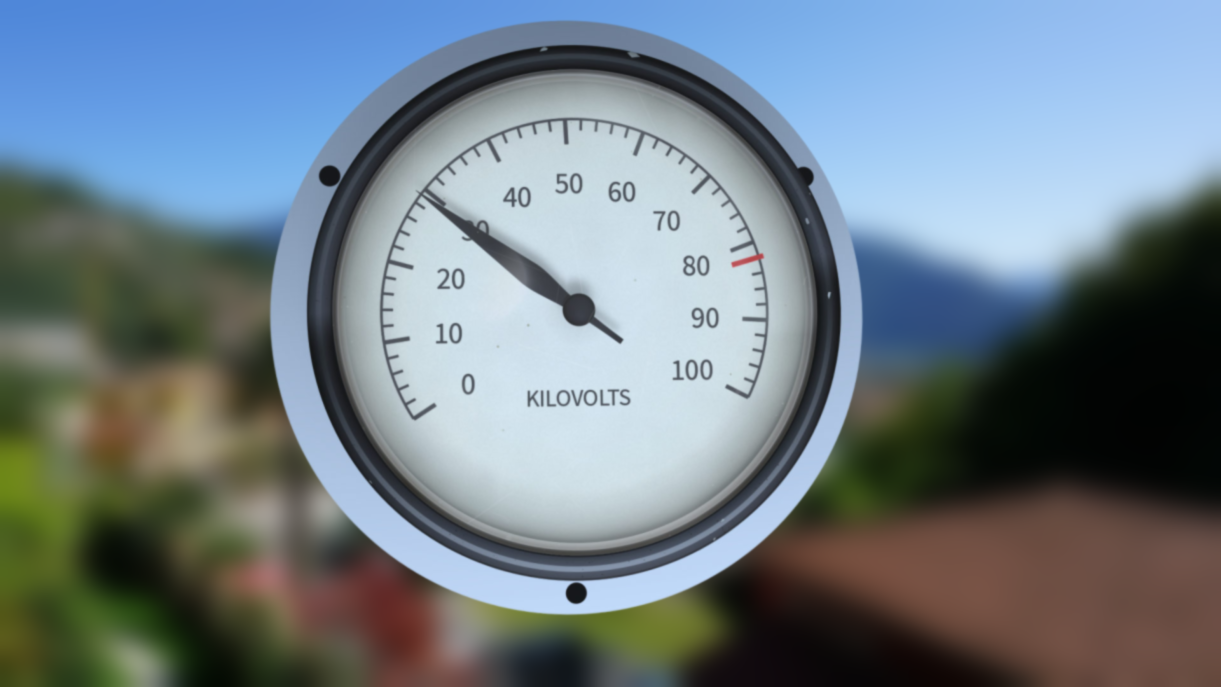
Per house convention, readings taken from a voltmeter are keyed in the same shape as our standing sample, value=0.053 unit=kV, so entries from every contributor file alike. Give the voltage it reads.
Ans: value=29 unit=kV
